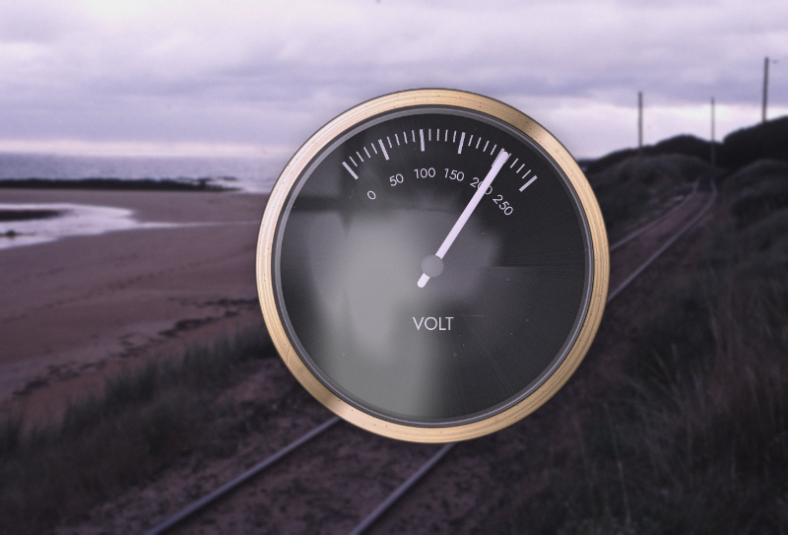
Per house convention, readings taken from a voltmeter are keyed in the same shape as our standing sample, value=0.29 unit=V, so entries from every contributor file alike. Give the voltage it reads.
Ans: value=205 unit=V
